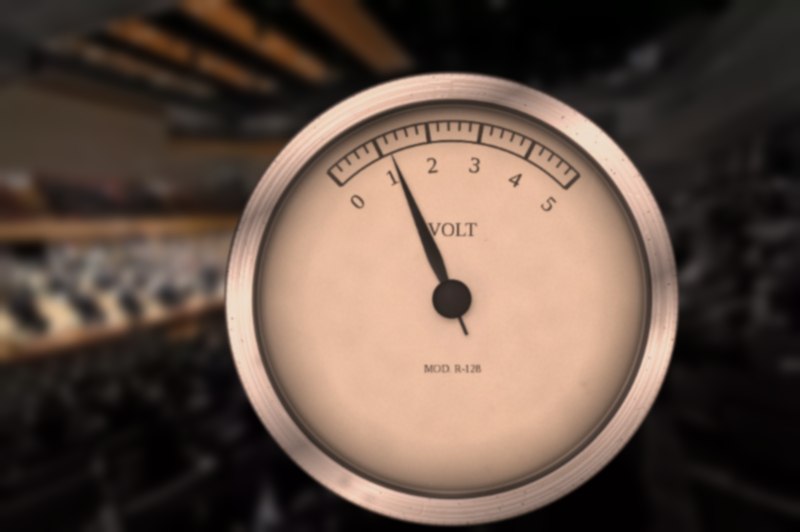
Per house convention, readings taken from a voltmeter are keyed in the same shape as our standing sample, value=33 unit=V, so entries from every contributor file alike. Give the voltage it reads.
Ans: value=1.2 unit=V
